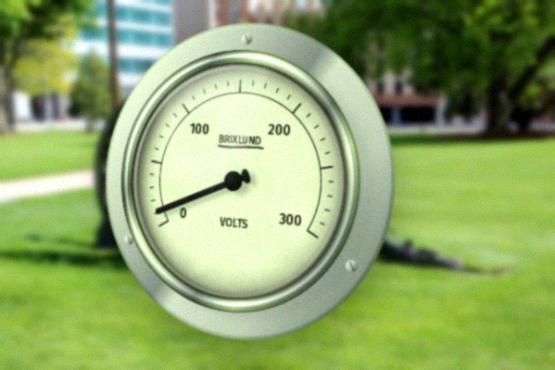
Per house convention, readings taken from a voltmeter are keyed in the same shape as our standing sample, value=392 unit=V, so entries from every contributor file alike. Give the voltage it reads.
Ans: value=10 unit=V
